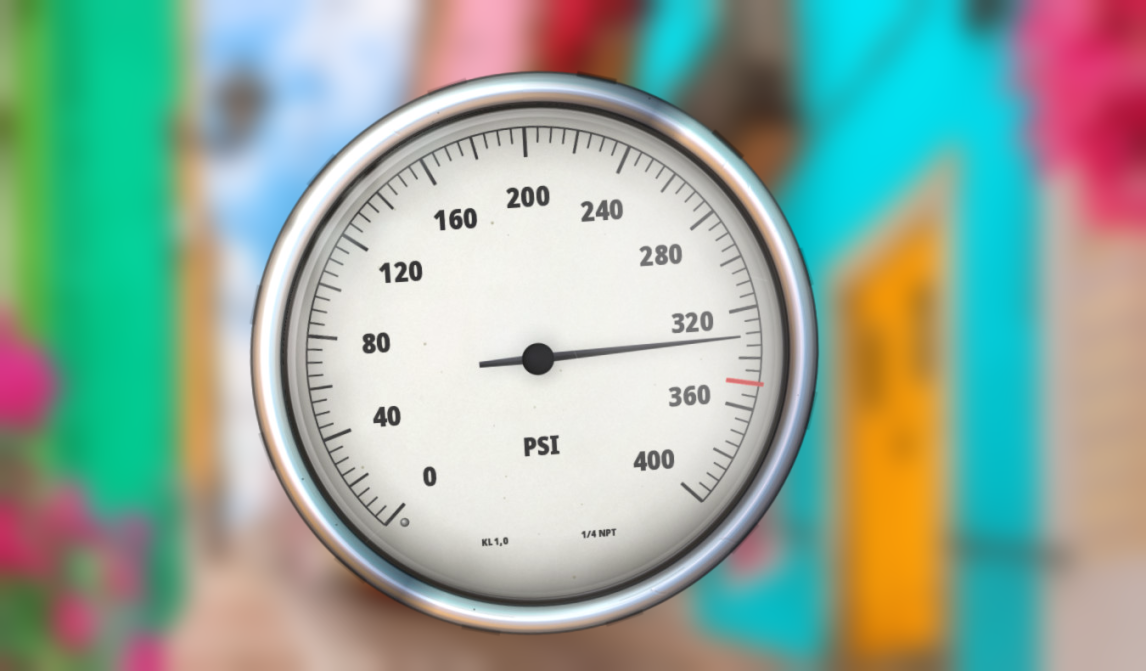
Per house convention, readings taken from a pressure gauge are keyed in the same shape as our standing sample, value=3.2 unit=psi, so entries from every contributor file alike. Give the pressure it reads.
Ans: value=330 unit=psi
